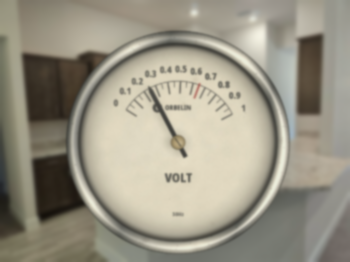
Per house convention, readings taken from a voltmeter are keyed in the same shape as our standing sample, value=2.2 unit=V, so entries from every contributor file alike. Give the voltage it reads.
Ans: value=0.25 unit=V
